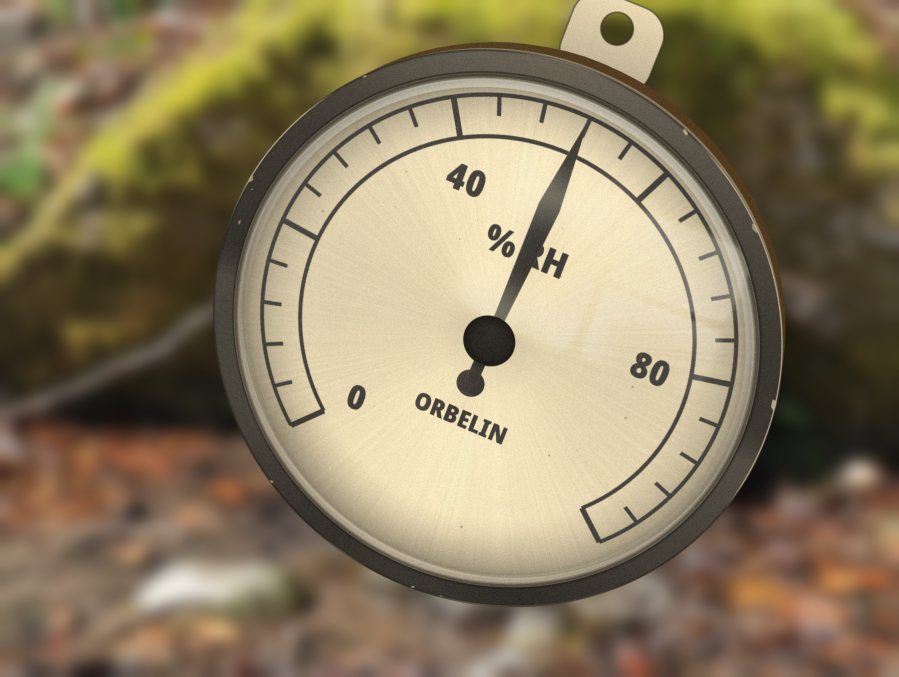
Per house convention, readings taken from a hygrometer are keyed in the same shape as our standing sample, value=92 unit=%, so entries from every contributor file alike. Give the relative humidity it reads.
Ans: value=52 unit=%
